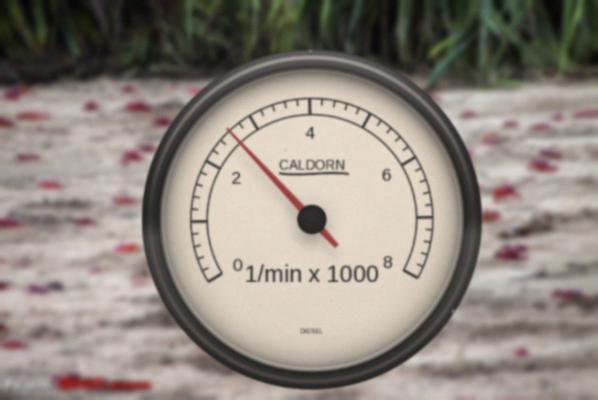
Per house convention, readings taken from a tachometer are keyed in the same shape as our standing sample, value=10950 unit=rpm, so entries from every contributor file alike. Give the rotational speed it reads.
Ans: value=2600 unit=rpm
